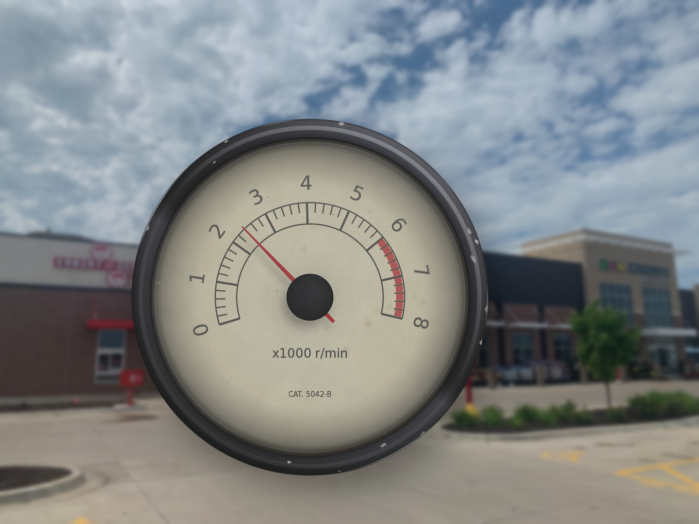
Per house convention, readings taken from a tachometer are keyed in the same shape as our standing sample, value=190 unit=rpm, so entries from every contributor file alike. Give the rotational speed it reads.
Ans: value=2400 unit=rpm
